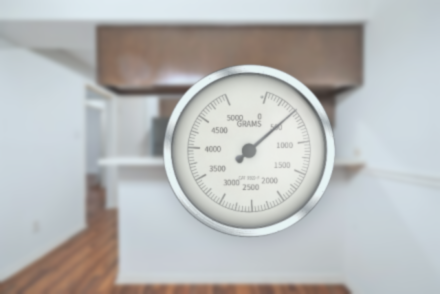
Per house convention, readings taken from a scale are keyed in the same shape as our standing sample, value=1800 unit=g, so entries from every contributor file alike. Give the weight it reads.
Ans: value=500 unit=g
